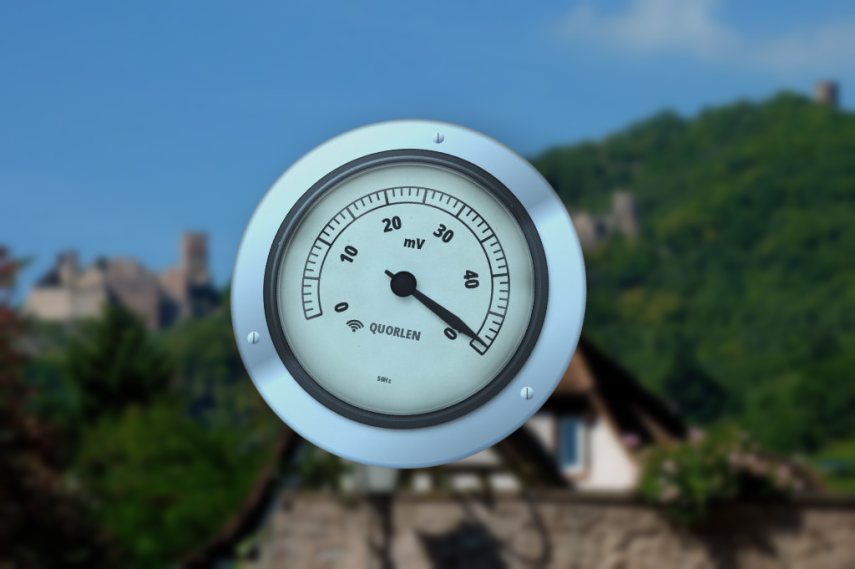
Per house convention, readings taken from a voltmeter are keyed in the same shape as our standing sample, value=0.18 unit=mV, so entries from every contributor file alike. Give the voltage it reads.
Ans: value=49 unit=mV
